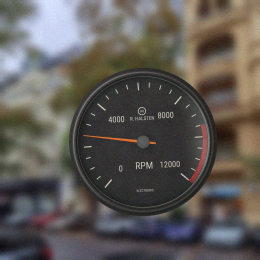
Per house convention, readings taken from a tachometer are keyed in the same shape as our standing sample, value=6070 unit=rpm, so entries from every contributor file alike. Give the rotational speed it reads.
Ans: value=2500 unit=rpm
